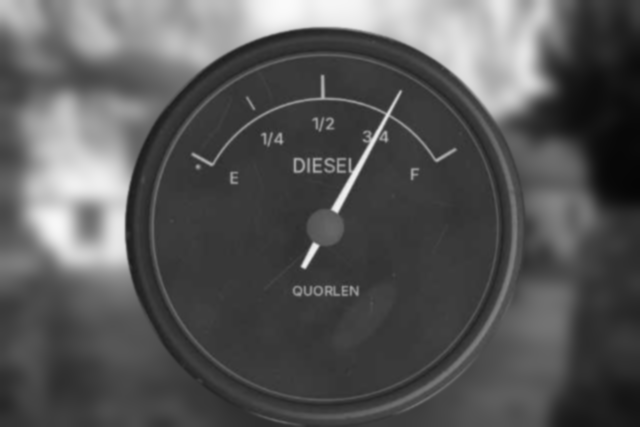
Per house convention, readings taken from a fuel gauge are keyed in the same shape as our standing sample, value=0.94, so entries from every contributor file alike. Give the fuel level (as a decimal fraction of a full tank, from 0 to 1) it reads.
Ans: value=0.75
